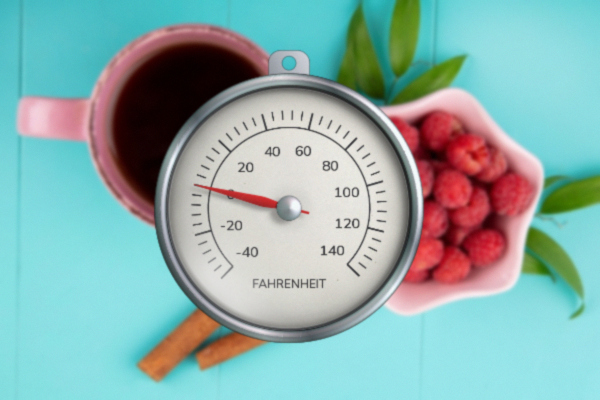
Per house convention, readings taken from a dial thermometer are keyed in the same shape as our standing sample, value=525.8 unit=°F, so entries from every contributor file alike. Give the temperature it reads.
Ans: value=0 unit=°F
